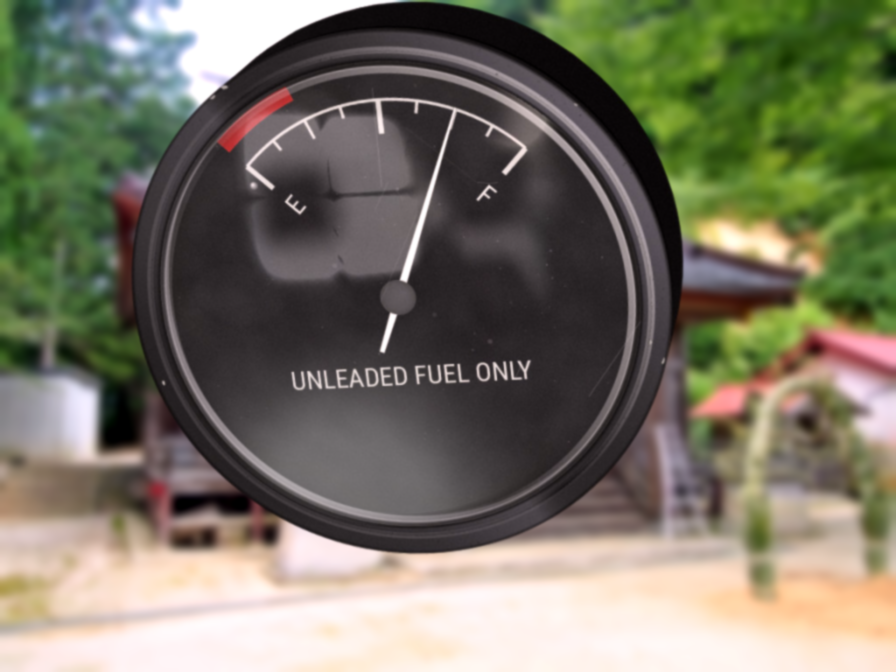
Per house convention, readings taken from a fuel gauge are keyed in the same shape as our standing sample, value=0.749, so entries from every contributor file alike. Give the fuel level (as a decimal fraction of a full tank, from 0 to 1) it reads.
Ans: value=0.75
